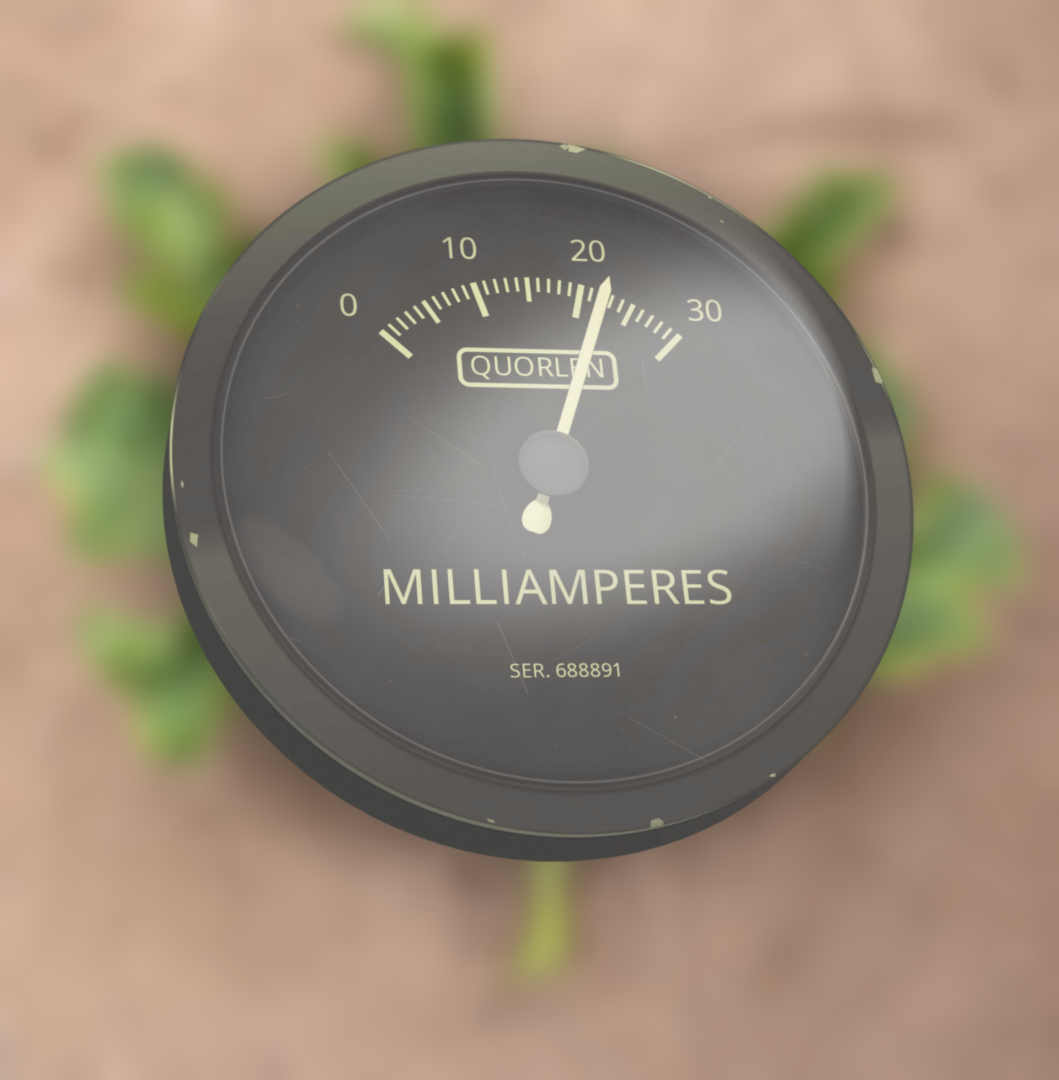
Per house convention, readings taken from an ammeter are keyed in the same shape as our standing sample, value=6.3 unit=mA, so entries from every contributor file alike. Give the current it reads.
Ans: value=22 unit=mA
